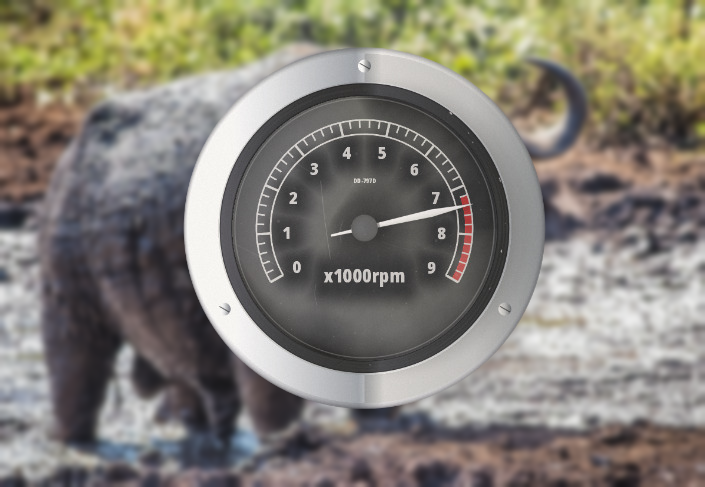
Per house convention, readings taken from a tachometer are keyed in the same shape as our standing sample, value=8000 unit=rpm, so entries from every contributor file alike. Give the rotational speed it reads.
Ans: value=7400 unit=rpm
